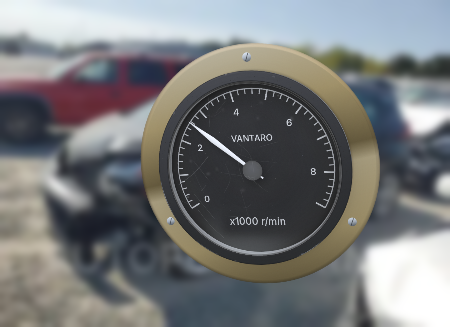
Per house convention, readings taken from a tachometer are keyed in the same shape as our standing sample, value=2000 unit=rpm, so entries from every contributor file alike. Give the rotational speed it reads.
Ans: value=2600 unit=rpm
